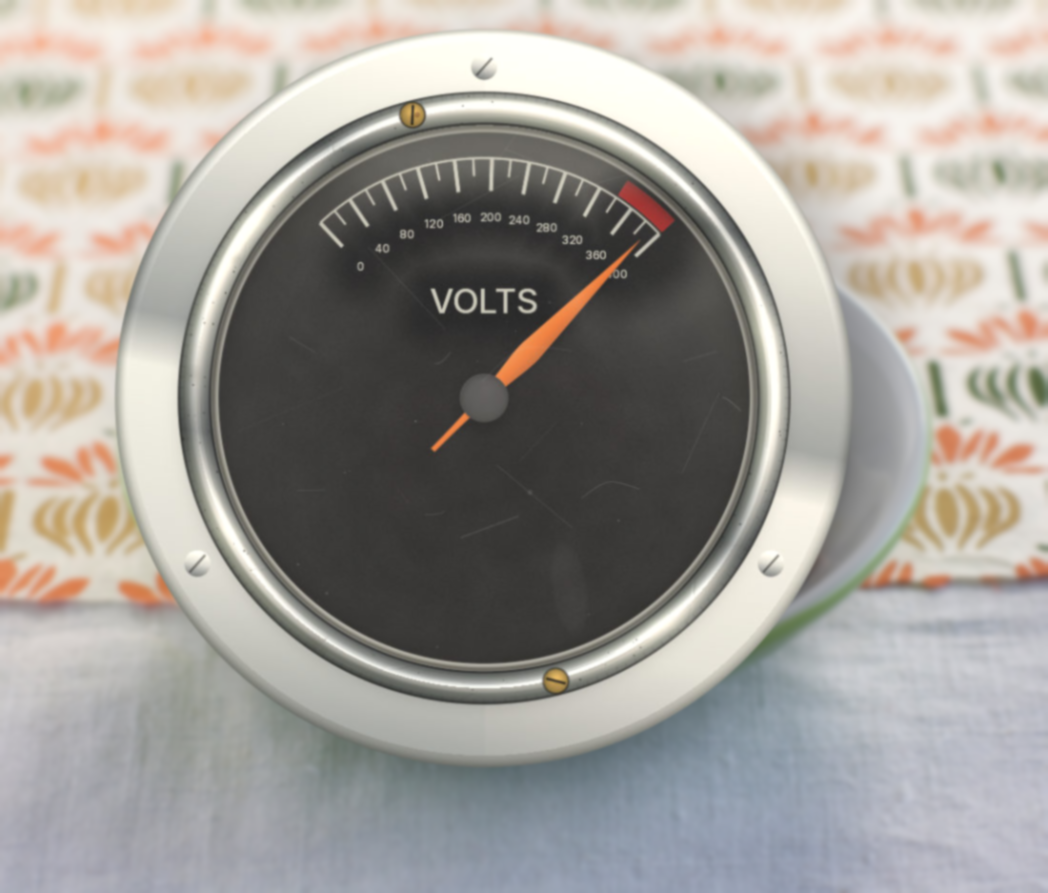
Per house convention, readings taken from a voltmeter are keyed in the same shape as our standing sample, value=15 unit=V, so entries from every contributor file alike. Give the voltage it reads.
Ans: value=390 unit=V
